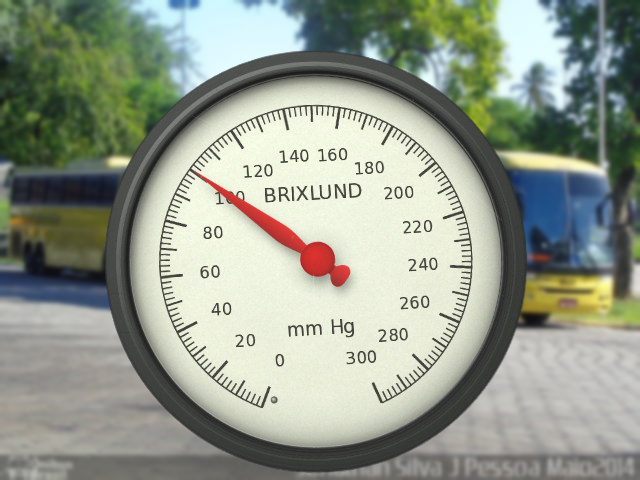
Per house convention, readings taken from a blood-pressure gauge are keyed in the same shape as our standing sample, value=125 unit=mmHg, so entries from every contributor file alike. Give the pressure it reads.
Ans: value=100 unit=mmHg
